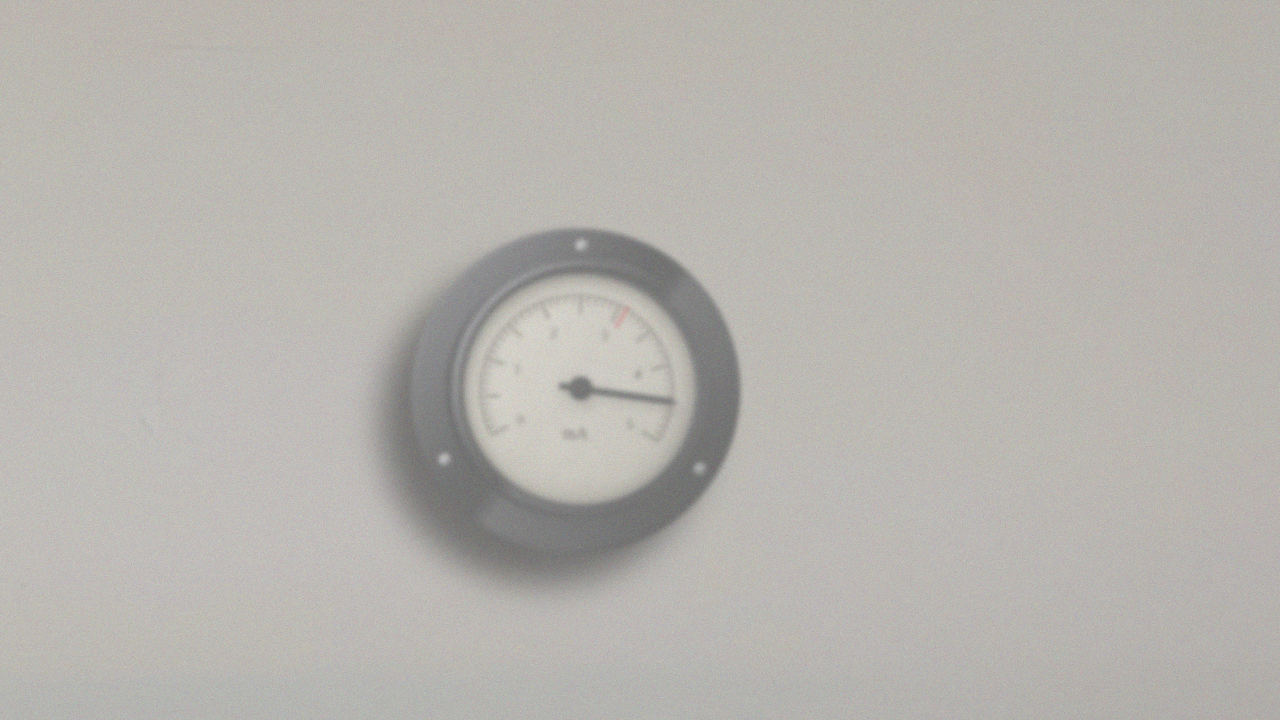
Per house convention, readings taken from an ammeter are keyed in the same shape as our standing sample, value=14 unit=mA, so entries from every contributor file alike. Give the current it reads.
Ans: value=4.5 unit=mA
